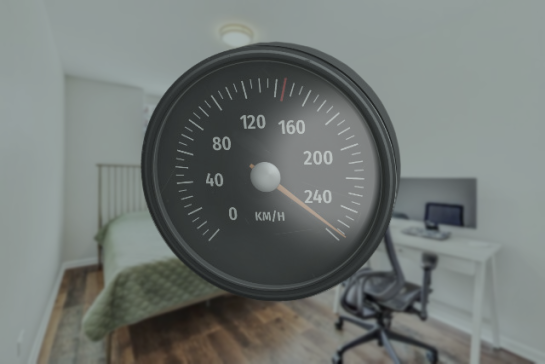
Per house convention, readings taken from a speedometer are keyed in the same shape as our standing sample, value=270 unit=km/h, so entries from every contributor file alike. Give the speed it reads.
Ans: value=255 unit=km/h
